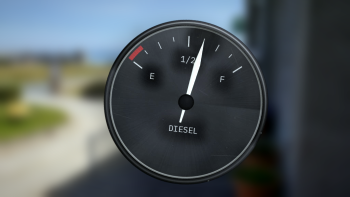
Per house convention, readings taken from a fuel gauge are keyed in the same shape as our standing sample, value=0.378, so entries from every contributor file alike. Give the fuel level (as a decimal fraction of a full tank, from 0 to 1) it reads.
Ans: value=0.625
